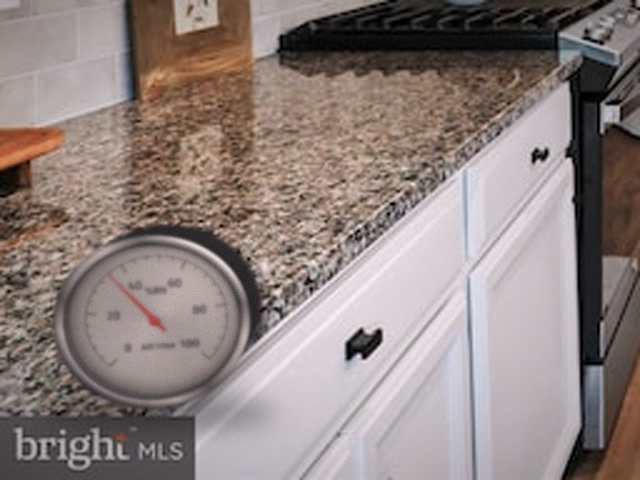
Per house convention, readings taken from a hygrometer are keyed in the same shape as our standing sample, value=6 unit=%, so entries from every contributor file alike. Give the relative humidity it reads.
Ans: value=36 unit=%
